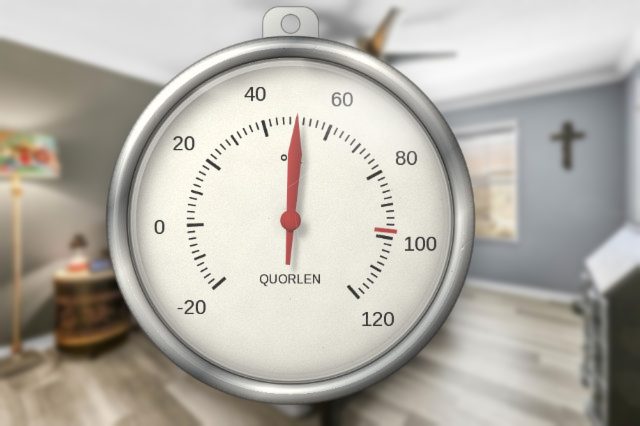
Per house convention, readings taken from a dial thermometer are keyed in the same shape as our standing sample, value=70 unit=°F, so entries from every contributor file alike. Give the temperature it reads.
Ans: value=50 unit=°F
